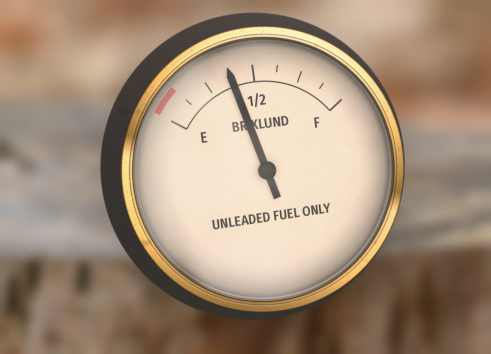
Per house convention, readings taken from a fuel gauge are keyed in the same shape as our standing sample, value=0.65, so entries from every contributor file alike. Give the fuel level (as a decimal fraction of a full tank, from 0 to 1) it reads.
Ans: value=0.375
